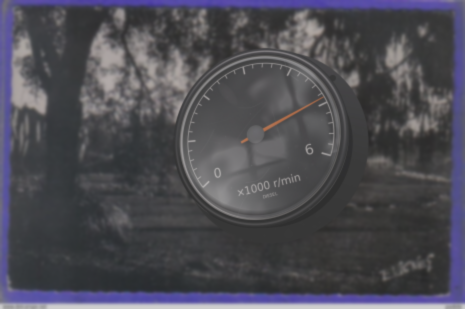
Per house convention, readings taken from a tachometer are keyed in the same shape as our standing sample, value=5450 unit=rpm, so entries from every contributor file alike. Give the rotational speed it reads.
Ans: value=4900 unit=rpm
